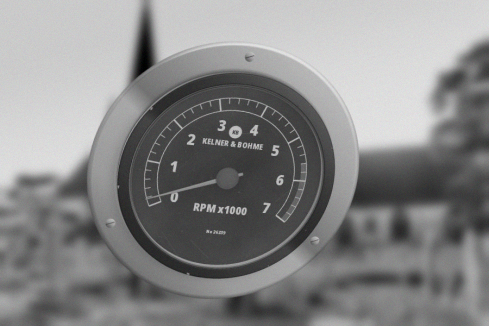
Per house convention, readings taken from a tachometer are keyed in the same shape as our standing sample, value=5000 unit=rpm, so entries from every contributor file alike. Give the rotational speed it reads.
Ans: value=200 unit=rpm
